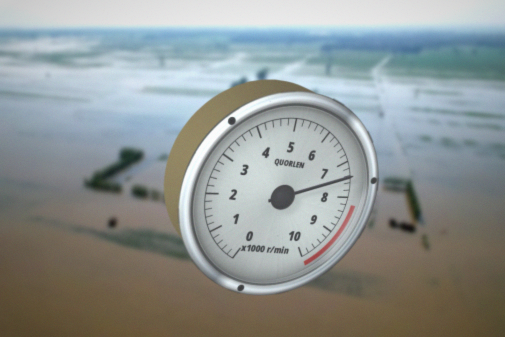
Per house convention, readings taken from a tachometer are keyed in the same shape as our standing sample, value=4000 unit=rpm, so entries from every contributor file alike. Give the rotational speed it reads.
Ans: value=7400 unit=rpm
